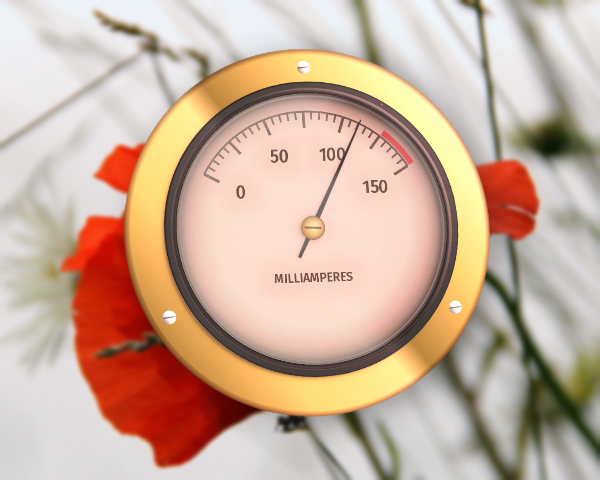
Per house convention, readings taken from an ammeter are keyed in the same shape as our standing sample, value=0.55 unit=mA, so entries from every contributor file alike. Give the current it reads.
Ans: value=110 unit=mA
